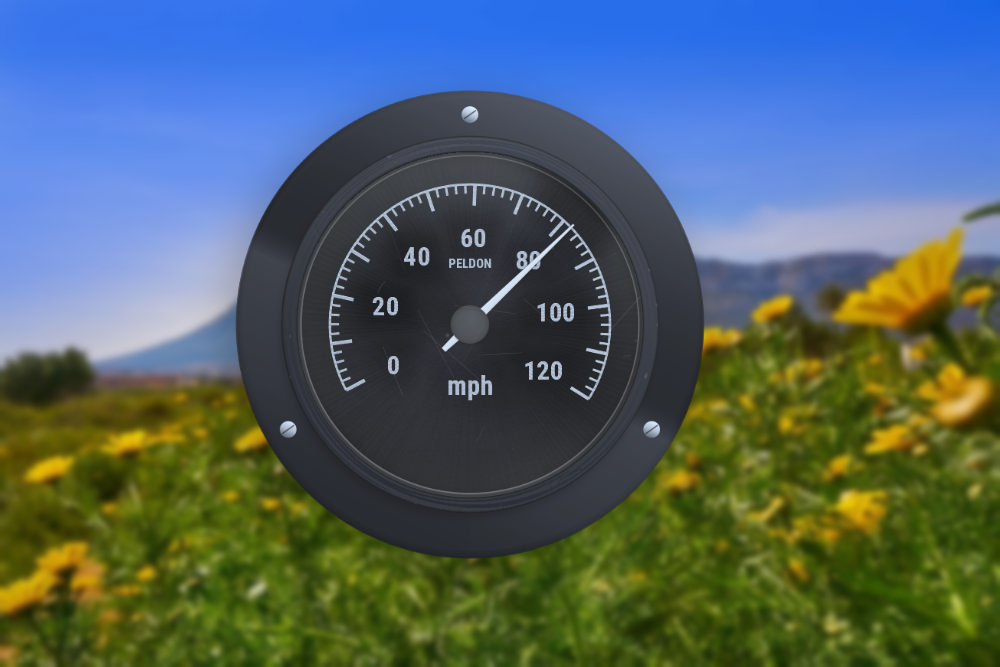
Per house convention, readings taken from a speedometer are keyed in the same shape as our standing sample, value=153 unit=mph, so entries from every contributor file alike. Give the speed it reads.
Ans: value=82 unit=mph
